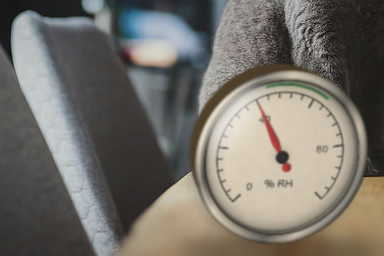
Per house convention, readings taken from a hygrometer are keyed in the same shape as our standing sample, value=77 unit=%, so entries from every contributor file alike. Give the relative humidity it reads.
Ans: value=40 unit=%
